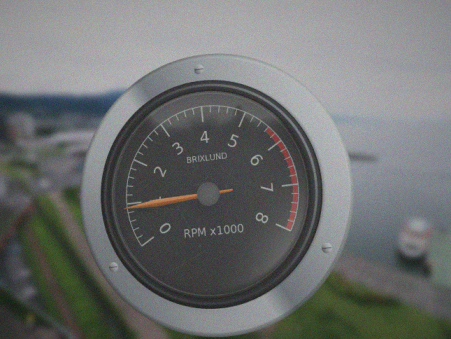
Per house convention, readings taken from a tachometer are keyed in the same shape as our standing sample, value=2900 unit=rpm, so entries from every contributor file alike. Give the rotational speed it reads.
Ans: value=900 unit=rpm
